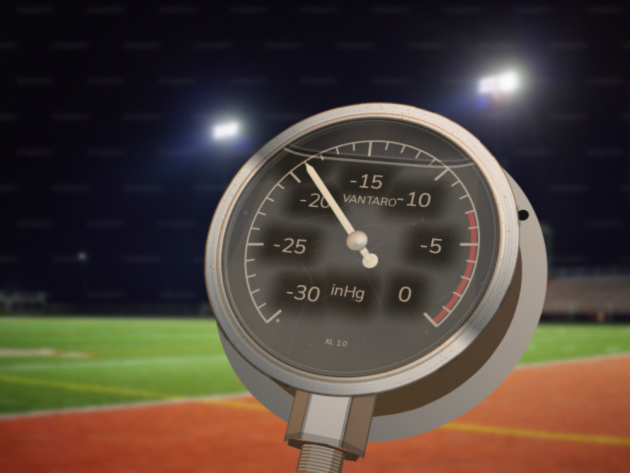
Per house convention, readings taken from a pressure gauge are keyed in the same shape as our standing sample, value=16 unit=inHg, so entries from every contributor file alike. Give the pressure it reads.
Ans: value=-19 unit=inHg
